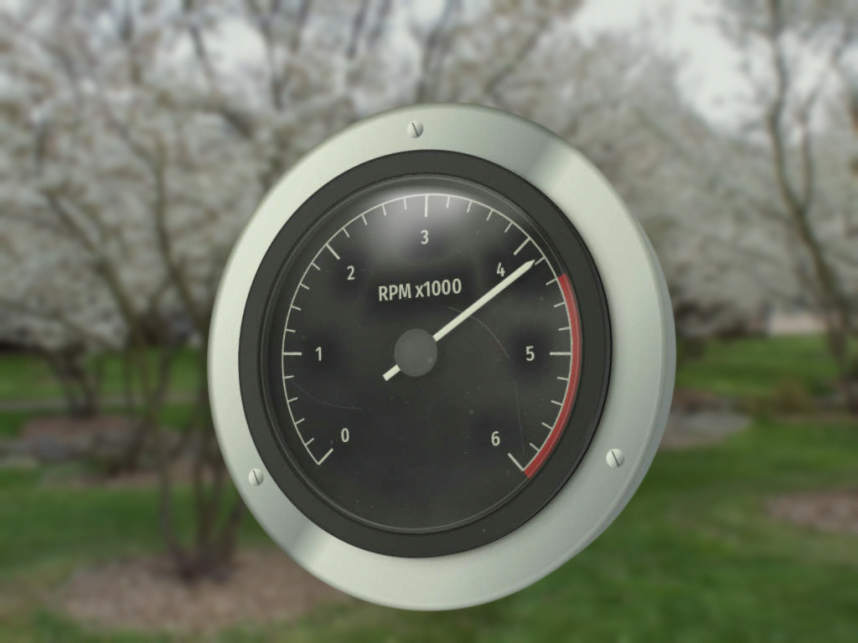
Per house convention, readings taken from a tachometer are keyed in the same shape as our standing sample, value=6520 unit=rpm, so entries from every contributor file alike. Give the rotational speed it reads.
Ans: value=4200 unit=rpm
